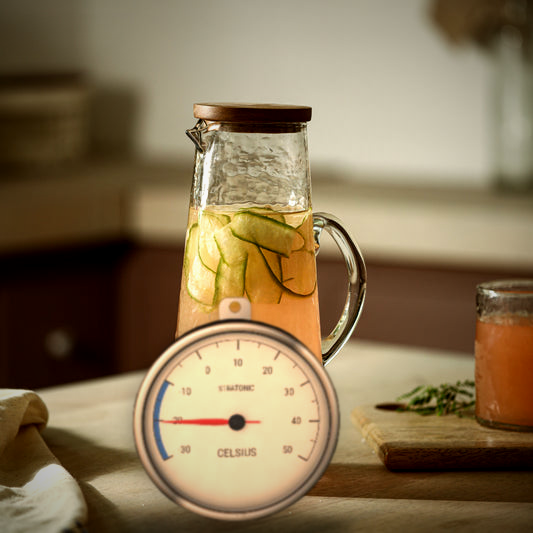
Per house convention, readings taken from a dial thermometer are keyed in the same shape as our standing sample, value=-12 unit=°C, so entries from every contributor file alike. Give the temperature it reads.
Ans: value=-20 unit=°C
